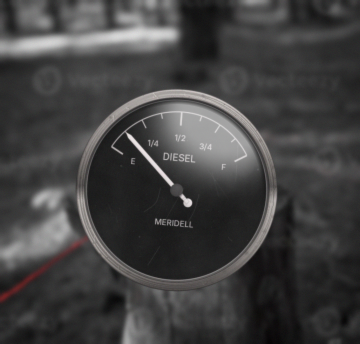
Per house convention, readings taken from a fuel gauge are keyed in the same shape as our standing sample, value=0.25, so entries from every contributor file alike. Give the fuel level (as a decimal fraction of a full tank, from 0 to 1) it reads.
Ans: value=0.125
